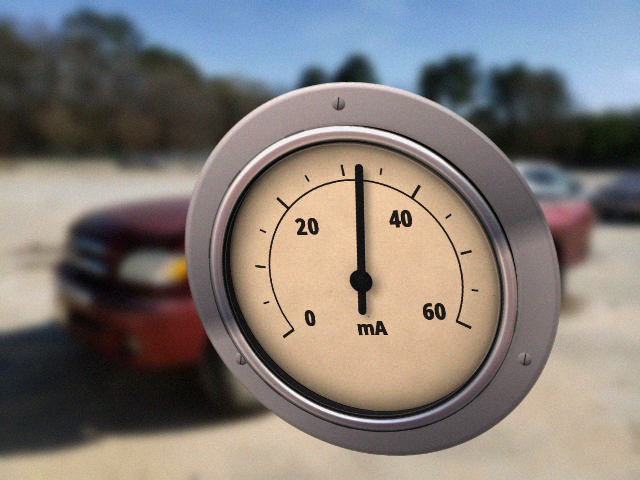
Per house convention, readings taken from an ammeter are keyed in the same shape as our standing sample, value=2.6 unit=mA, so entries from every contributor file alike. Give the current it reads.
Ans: value=32.5 unit=mA
